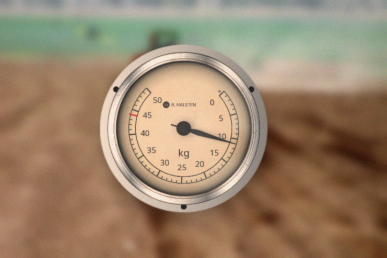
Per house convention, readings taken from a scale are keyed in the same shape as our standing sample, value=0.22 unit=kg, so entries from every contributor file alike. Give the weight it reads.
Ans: value=11 unit=kg
